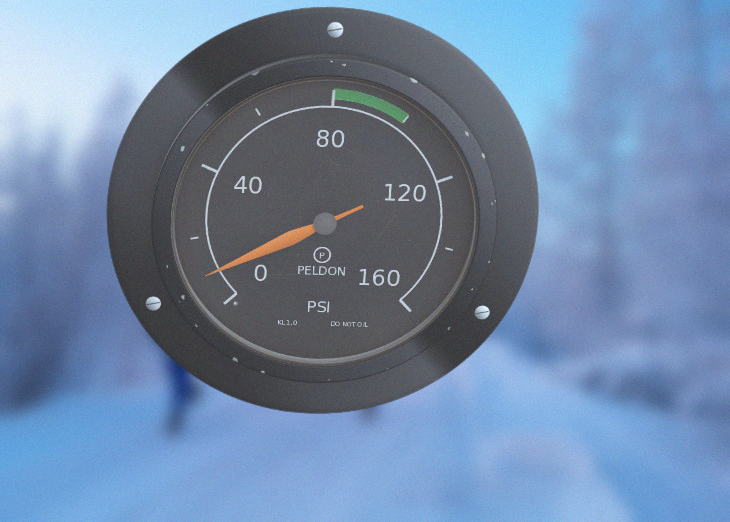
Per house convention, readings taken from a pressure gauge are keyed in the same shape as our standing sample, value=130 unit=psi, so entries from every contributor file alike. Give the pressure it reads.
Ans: value=10 unit=psi
